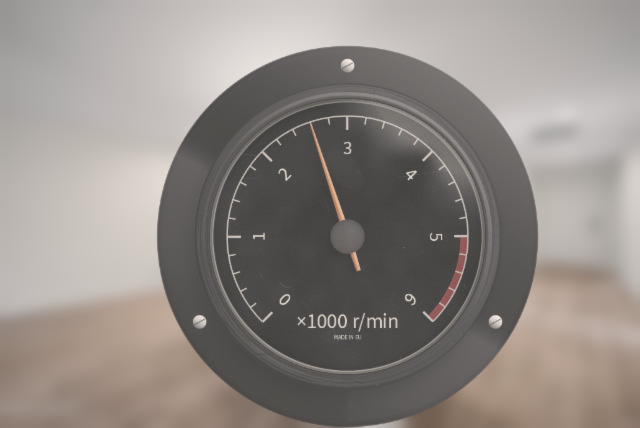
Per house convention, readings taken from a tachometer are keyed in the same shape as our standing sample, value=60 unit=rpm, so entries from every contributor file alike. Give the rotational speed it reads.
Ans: value=2600 unit=rpm
